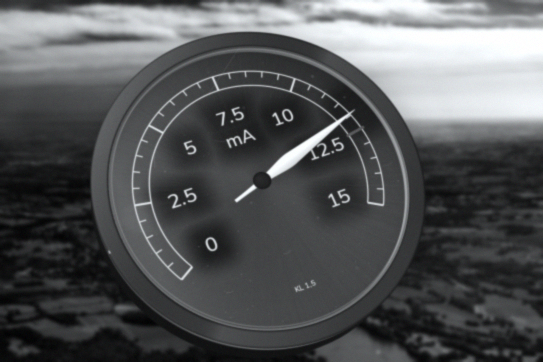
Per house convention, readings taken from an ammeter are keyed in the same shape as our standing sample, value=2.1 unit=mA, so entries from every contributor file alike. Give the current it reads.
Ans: value=12 unit=mA
